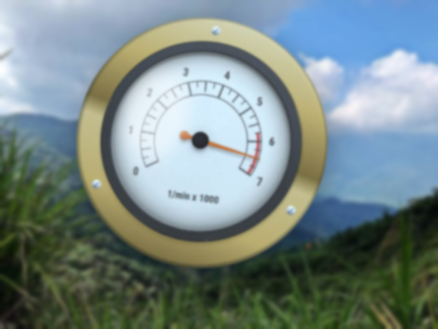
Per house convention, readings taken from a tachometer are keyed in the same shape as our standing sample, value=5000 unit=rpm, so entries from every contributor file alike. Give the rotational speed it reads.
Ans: value=6500 unit=rpm
